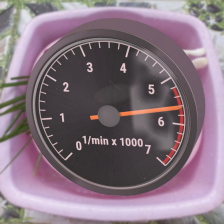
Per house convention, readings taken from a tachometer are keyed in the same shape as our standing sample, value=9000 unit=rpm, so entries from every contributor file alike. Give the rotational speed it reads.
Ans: value=5600 unit=rpm
